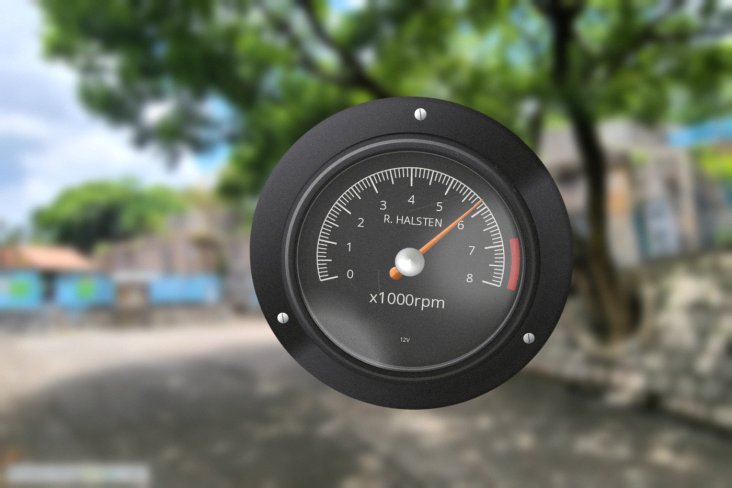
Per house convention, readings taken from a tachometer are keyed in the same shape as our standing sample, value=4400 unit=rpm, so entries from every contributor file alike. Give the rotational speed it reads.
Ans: value=5800 unit=rpm
